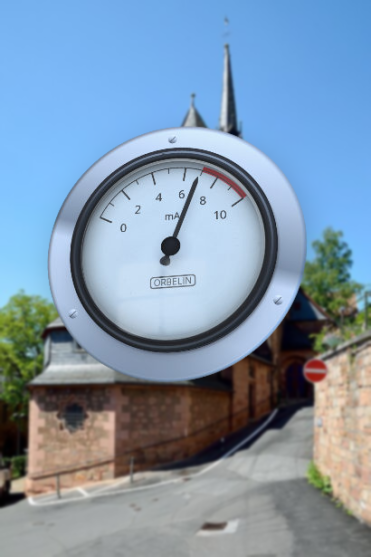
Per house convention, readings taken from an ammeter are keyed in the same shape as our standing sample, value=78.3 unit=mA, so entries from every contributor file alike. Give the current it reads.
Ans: value=7 unit=mA
